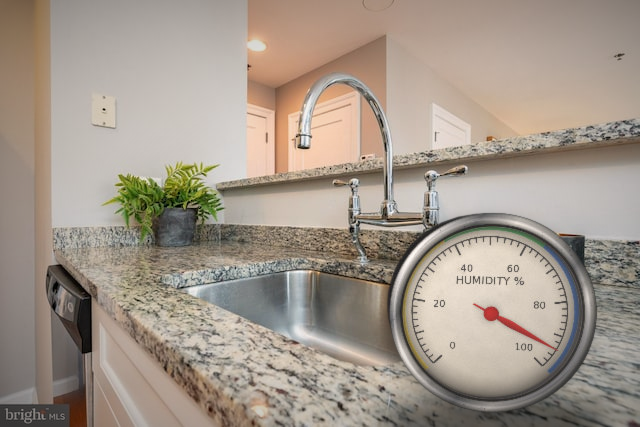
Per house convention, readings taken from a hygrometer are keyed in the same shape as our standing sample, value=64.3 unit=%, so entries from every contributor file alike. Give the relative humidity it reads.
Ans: value=94 unit=%
